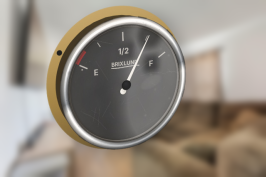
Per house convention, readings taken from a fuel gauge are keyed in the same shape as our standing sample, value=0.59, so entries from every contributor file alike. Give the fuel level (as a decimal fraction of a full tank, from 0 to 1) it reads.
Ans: value=0.75
